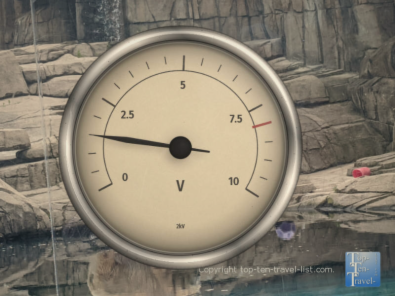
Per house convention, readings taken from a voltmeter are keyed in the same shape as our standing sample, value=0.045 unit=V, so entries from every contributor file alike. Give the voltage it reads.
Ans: value=1.5 unit=V
